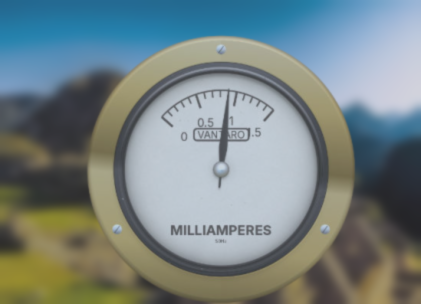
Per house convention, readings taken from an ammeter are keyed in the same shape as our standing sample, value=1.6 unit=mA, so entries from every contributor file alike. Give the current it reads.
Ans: value=0.9 unit=mA
